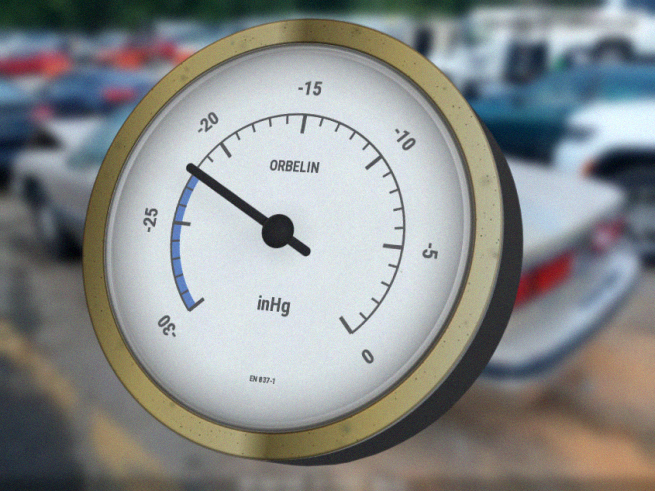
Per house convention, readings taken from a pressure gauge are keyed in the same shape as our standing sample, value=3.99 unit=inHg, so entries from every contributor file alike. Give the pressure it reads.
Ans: value=-22 unit=inHg
